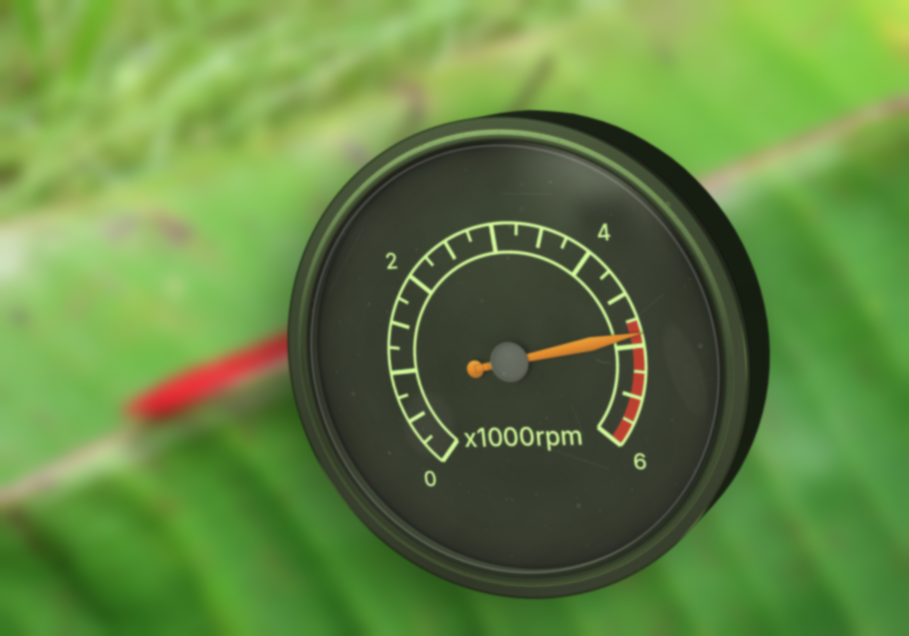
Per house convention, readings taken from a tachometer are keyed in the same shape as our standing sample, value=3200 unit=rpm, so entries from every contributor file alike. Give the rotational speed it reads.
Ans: value=4875 unit=rpm
